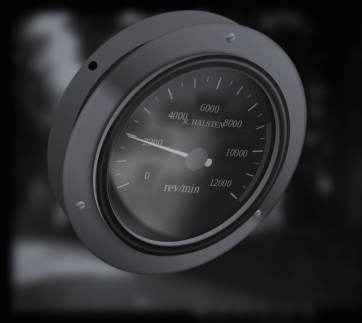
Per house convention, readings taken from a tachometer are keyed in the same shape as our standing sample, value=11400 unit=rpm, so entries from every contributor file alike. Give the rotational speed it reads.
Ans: value=2000 unit=rpm
